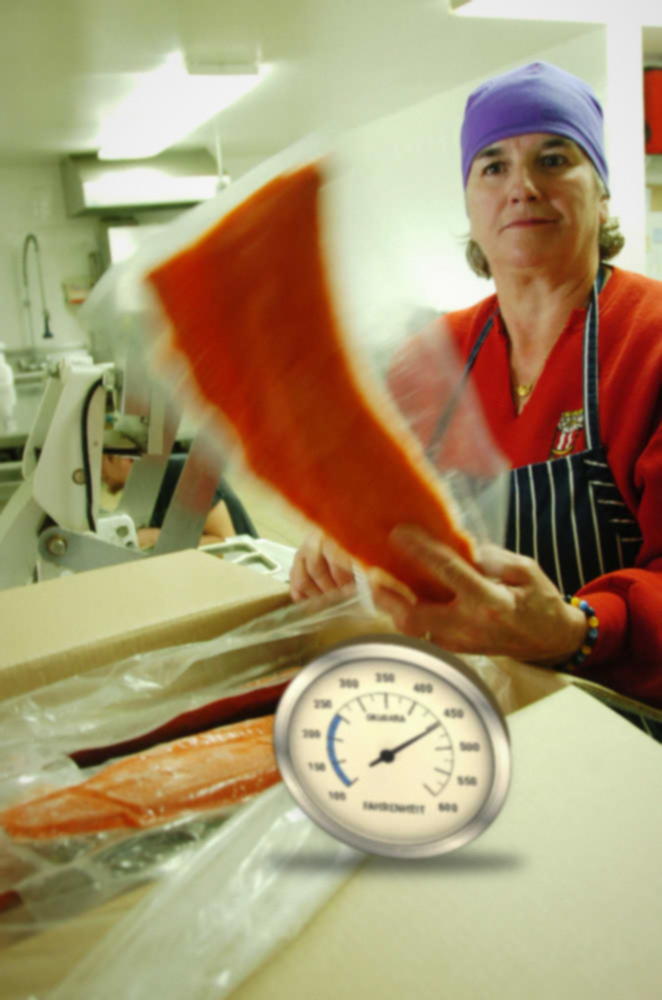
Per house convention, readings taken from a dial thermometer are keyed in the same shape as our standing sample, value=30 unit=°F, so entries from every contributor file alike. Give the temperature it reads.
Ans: value=450 unit=°F
